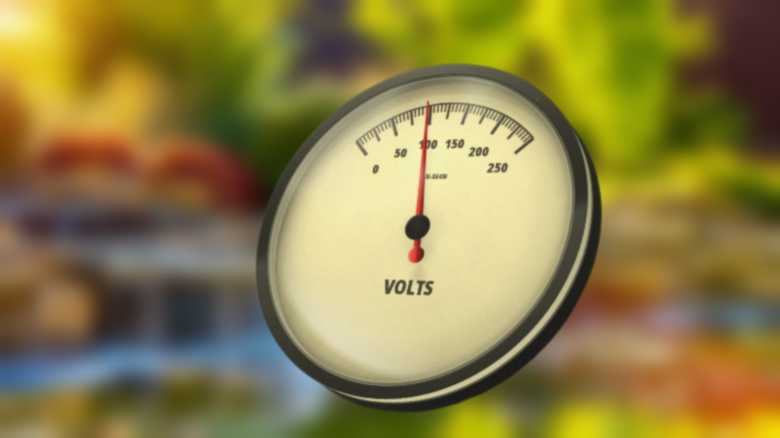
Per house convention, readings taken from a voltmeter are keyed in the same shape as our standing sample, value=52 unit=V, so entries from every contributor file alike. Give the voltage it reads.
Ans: value=100 unit=V
